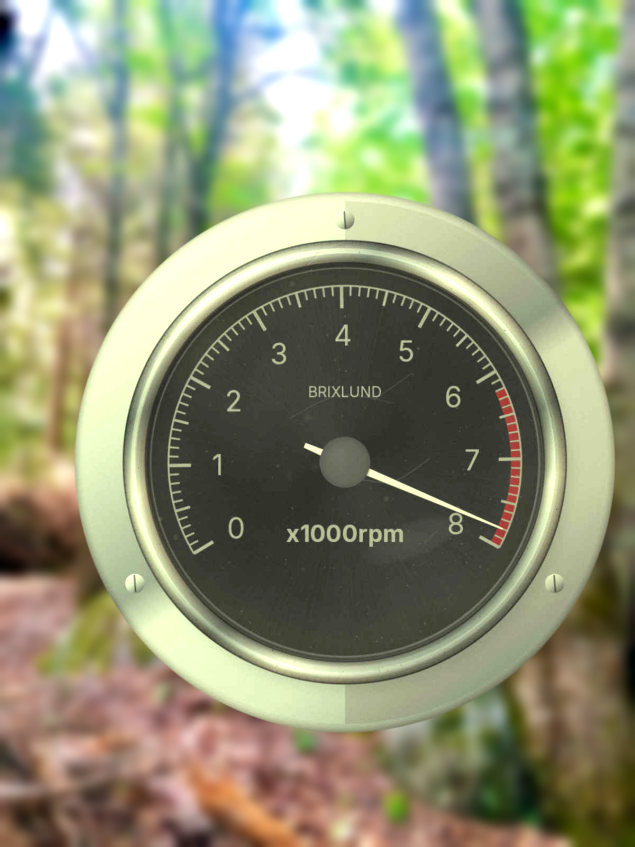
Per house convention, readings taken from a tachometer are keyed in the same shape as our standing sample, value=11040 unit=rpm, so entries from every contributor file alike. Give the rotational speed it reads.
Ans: value=7800 unit=rpm
